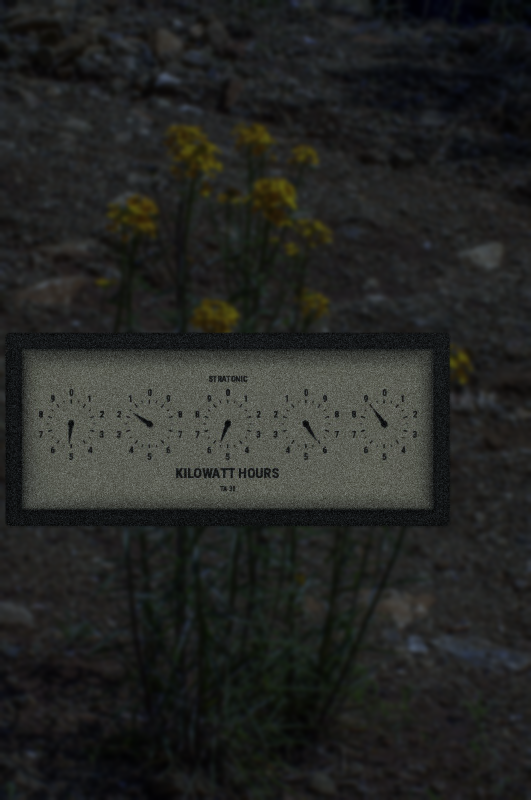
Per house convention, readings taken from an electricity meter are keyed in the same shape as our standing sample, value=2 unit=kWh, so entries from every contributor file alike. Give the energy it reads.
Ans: value=51559 unit=kWh
